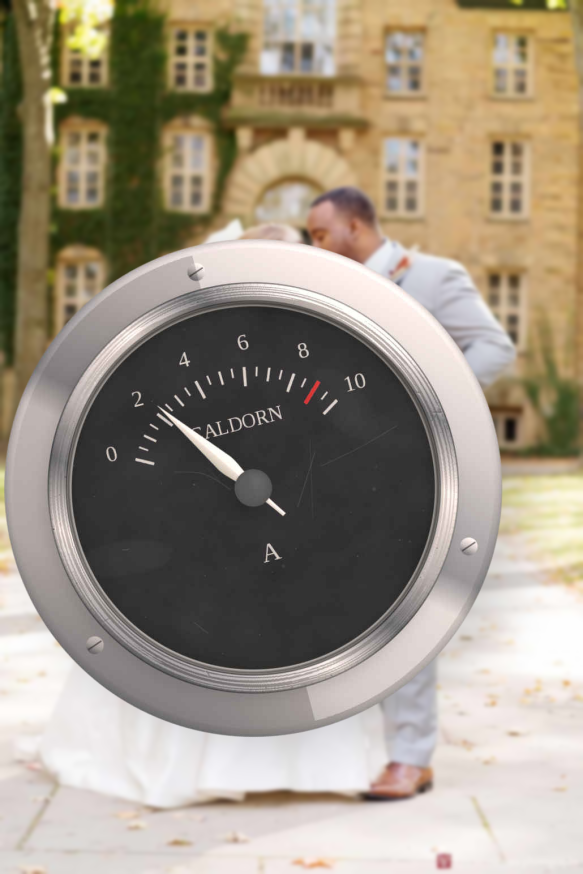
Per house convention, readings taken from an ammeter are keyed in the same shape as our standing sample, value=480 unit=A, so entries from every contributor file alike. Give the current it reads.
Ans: value=2.25 unit=A
